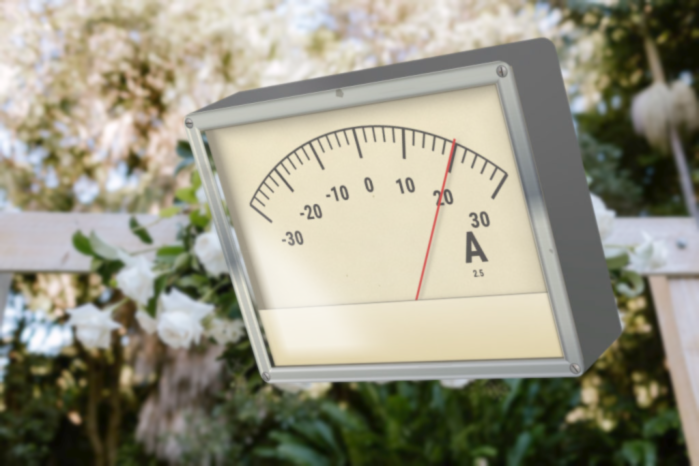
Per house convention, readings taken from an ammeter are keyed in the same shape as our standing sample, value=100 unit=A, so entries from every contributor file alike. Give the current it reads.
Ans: value=20 unit=A
